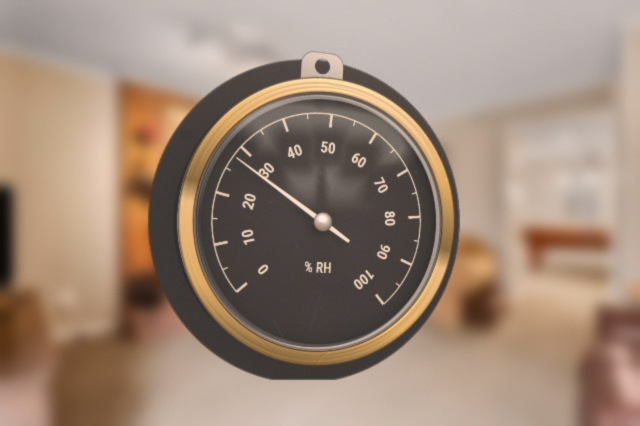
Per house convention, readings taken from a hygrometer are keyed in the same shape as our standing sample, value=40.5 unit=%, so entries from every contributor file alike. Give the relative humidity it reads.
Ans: value=27.5 unit=%
